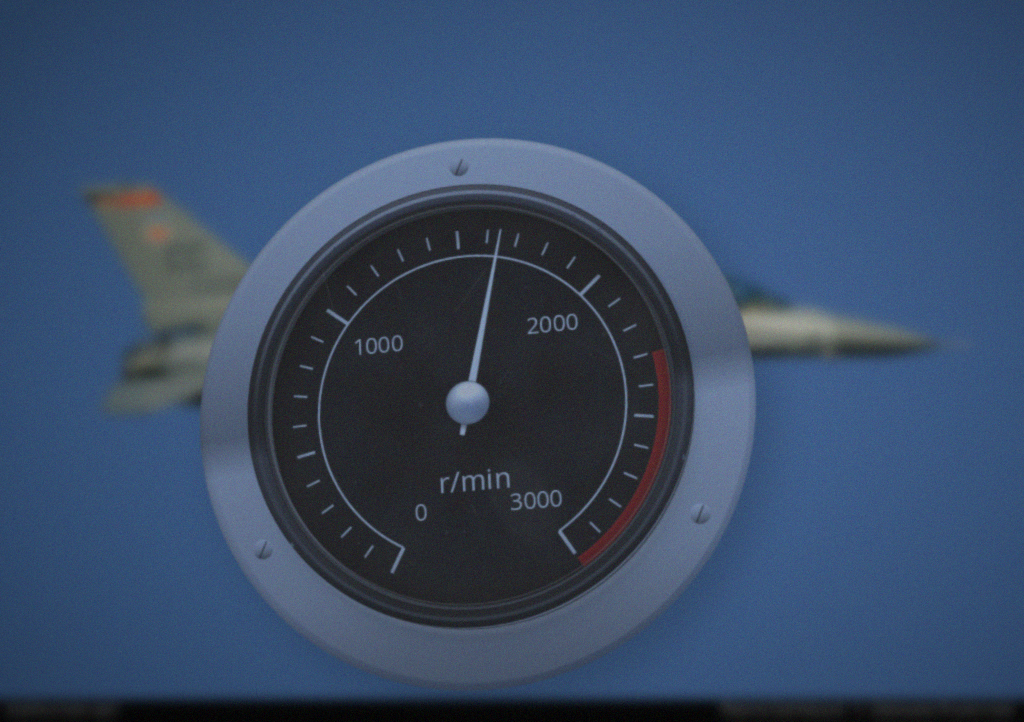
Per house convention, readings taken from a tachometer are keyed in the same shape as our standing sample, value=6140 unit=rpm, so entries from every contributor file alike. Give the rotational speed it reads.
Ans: value=1650 unit=rpm
